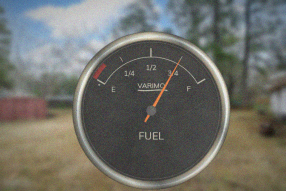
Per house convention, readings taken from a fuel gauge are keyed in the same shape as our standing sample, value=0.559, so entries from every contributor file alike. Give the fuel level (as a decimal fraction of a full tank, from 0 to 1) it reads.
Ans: value=0.75
